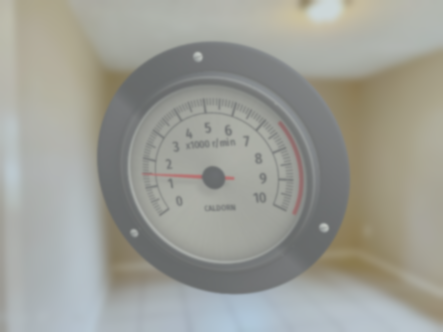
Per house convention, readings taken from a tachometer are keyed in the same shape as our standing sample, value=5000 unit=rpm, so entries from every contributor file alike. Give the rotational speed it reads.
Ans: value=1500 unit=rpm
